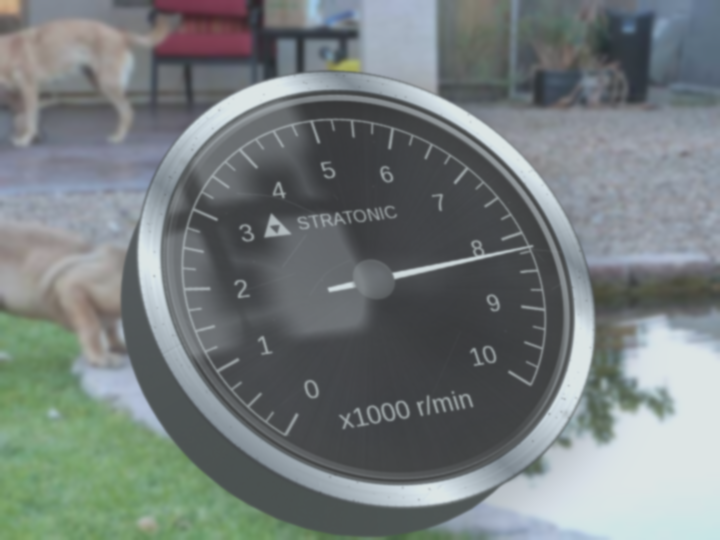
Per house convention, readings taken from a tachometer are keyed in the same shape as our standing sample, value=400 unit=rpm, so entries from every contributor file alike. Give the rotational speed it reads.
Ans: value=8250 unit=rpm
